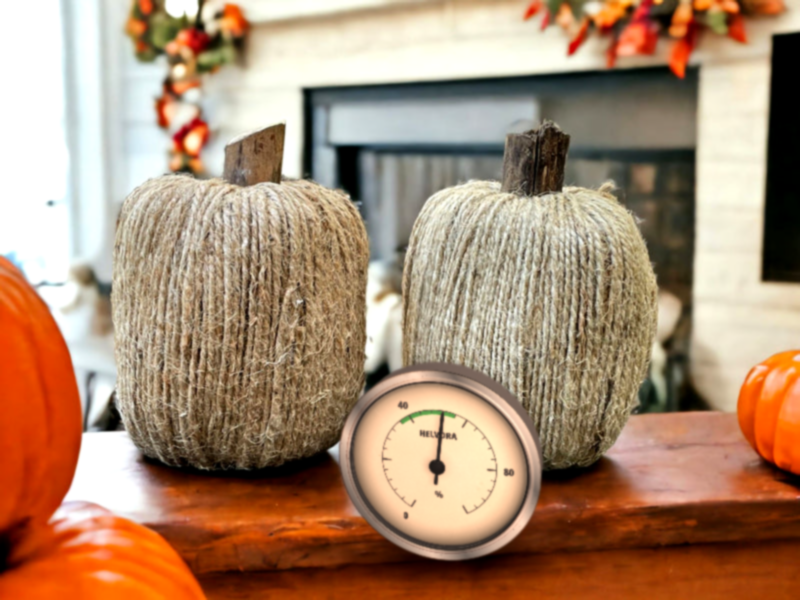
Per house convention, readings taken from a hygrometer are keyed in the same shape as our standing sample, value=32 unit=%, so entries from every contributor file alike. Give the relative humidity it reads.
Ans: value=52 unit=%
